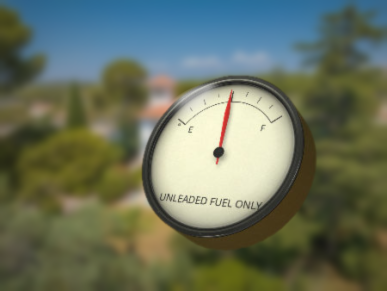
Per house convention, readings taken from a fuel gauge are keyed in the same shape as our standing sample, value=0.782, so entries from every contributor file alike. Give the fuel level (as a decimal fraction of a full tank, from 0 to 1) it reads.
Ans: value=0.5
